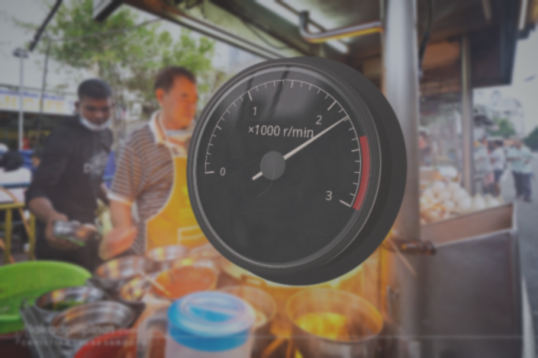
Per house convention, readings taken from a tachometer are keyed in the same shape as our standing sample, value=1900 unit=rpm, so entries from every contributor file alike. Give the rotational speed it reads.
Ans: value=2200 unit=rpm
